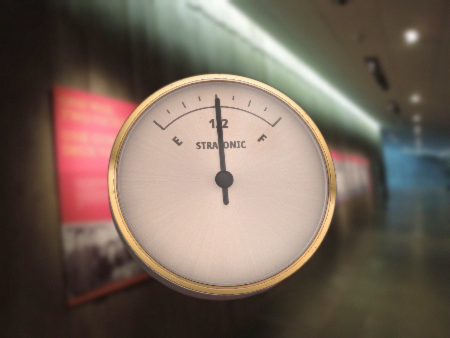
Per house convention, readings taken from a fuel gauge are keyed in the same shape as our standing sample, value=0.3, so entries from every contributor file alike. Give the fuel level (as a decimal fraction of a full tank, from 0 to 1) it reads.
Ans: value=0.5
